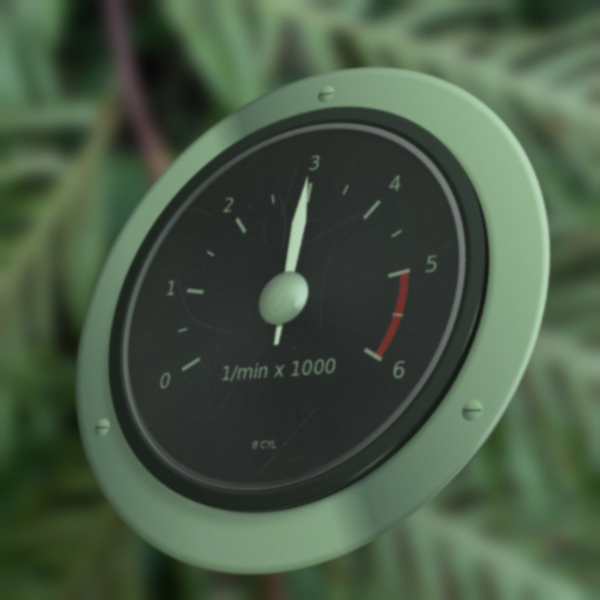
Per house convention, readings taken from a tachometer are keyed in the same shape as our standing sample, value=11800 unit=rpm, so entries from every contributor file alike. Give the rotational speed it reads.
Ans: value=3000 unit=rpm
